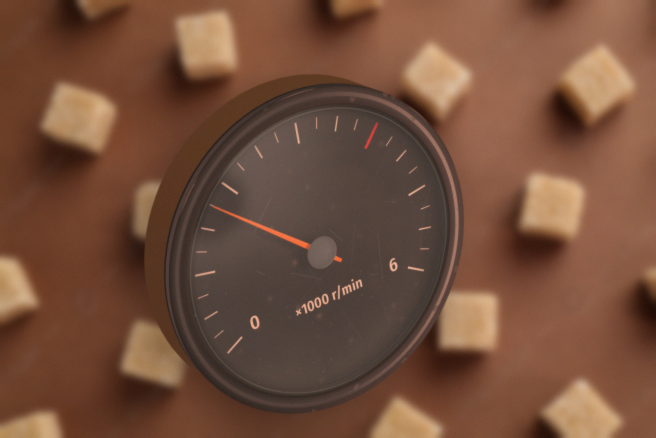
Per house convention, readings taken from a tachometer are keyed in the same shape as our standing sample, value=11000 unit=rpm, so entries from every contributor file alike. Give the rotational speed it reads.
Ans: value=1750 unit=rpm
